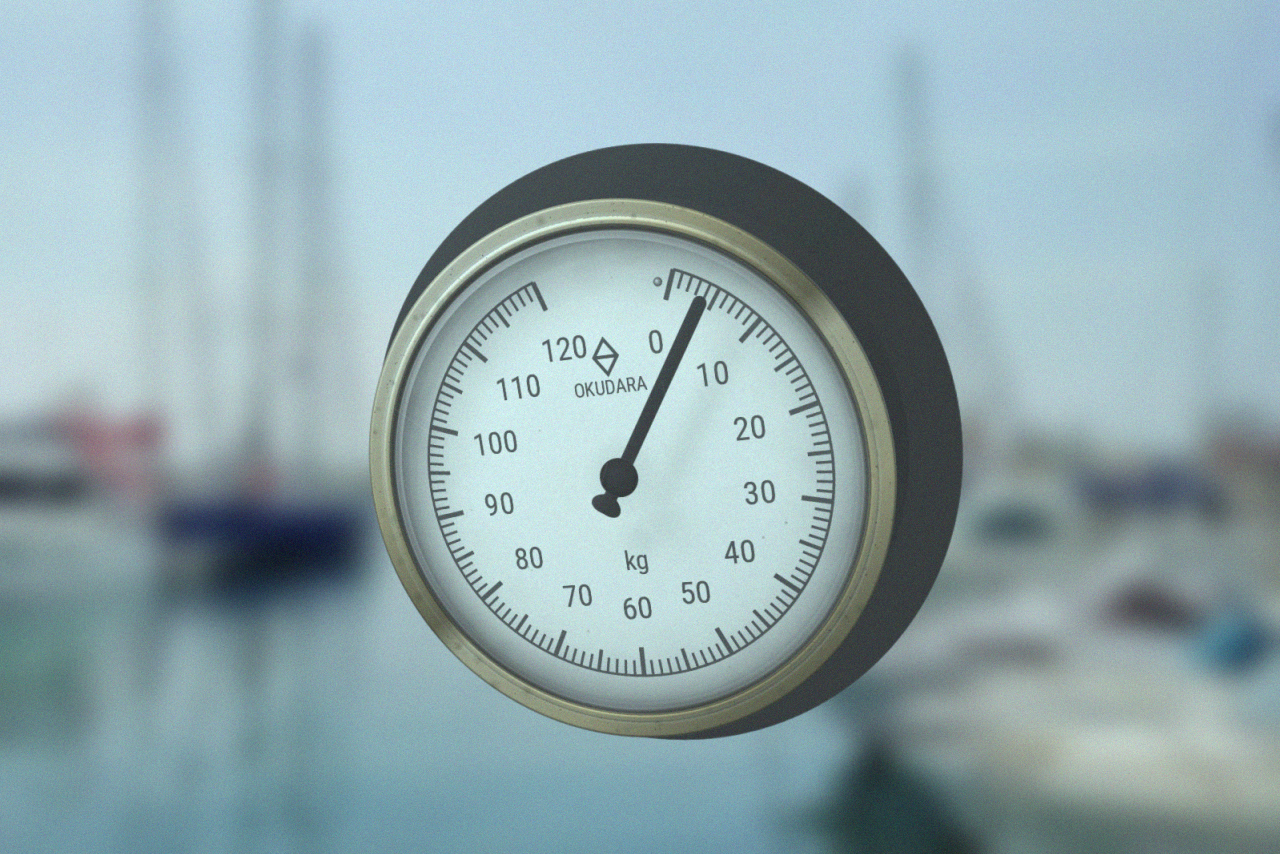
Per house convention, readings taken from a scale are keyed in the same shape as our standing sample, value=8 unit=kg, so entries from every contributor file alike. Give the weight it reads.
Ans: value=4 unit=kg
